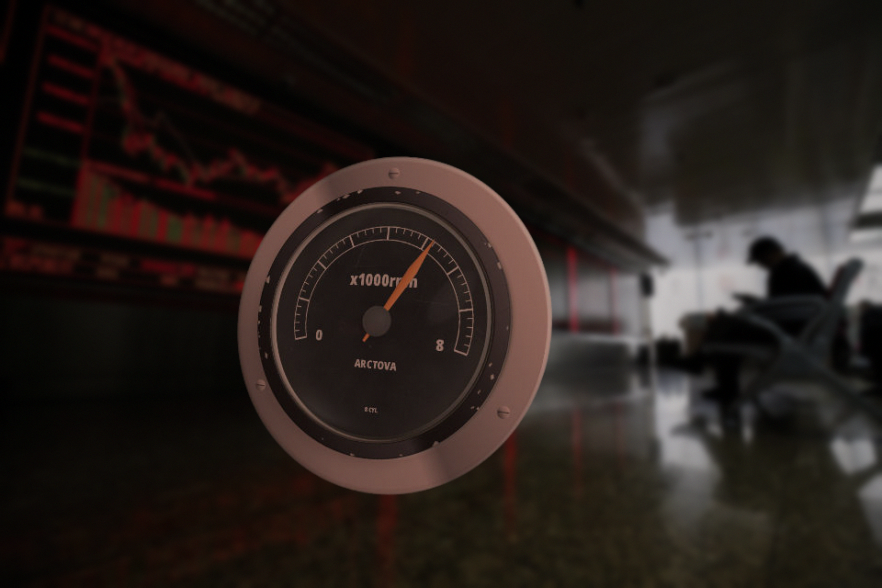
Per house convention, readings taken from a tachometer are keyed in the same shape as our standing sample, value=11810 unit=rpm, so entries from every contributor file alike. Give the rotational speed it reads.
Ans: value=5200 unit=rpm
